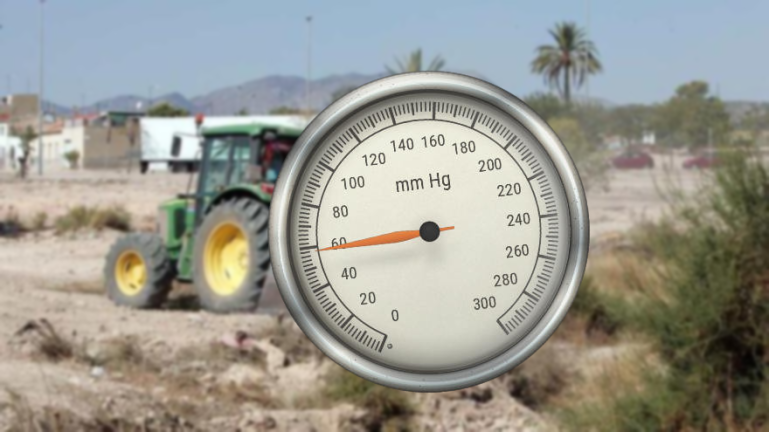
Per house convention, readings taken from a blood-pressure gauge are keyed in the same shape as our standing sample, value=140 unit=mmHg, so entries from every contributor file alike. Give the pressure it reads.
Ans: value=58 unit=mmHg
